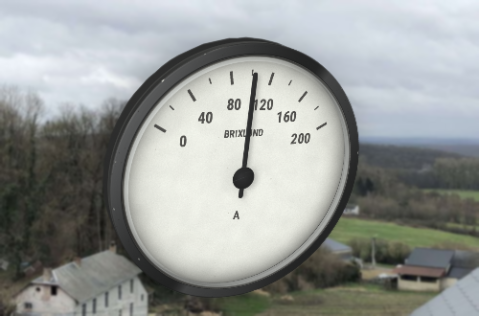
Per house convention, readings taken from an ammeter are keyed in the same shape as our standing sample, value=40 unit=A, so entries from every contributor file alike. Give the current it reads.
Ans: value=100 unit=A
